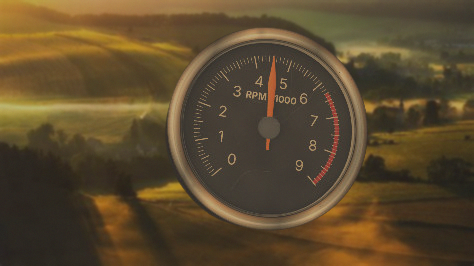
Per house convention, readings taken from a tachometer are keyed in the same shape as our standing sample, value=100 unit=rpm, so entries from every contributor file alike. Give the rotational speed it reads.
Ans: value=4500 unit=rpm
